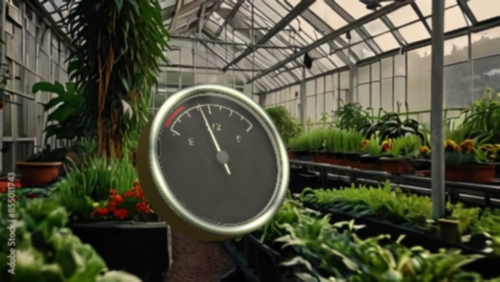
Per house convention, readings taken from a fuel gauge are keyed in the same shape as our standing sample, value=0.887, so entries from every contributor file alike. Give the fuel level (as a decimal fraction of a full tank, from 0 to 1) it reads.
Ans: value=0.375
